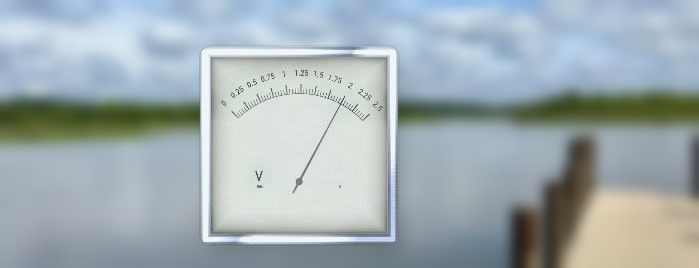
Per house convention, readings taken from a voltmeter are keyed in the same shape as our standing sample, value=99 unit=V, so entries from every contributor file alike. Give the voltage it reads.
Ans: value=2 unit=V
